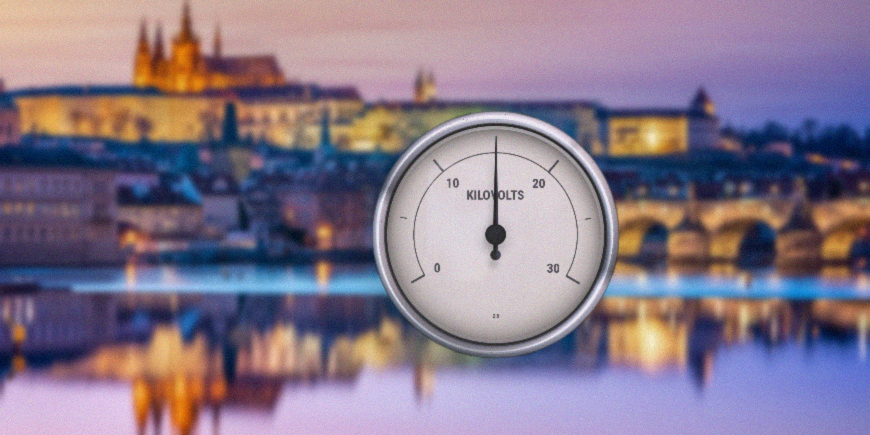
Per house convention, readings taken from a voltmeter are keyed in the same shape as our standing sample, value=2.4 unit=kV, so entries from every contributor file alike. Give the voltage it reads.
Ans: value=15 unit=kV
